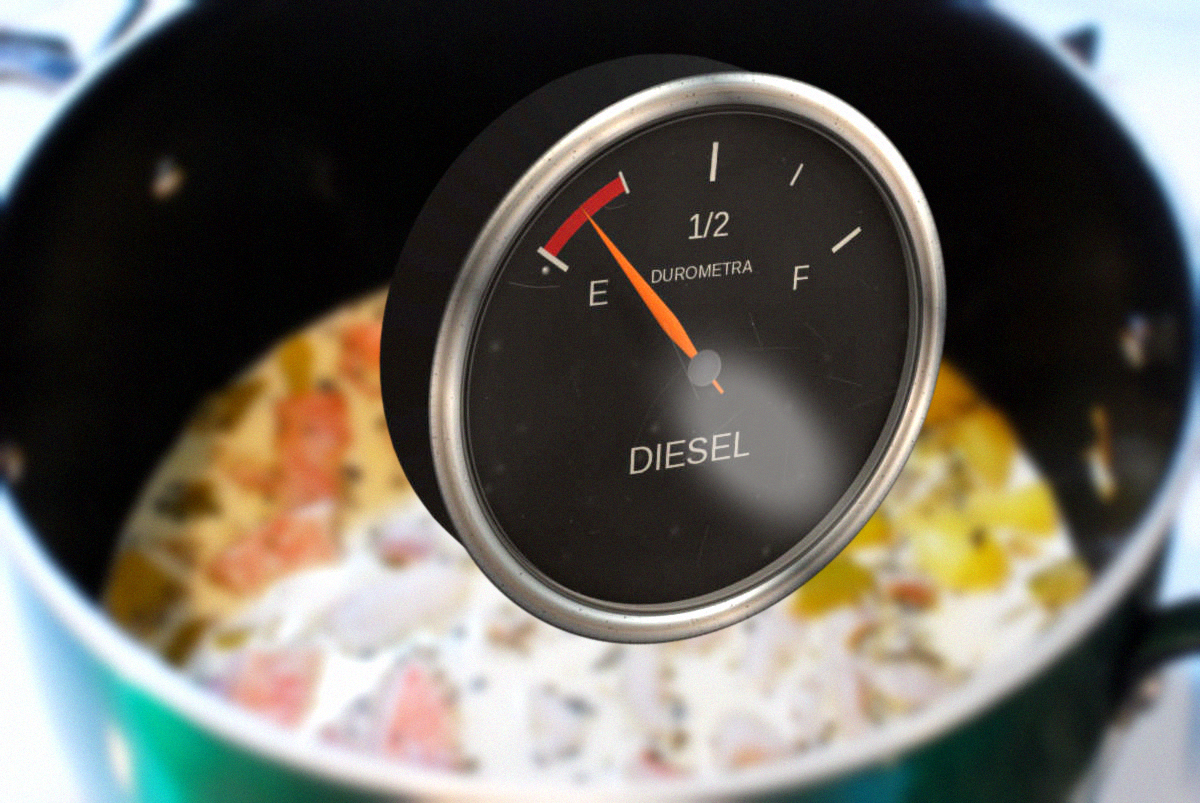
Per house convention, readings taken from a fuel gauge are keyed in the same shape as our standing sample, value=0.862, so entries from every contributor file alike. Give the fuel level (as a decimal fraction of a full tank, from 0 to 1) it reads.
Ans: value=0.125
